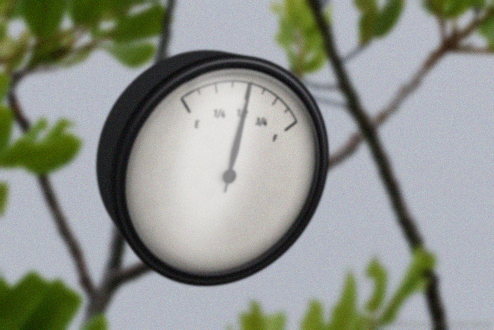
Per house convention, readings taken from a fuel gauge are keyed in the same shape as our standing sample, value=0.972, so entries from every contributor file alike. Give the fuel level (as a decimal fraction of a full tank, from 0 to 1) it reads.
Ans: value=0.5
